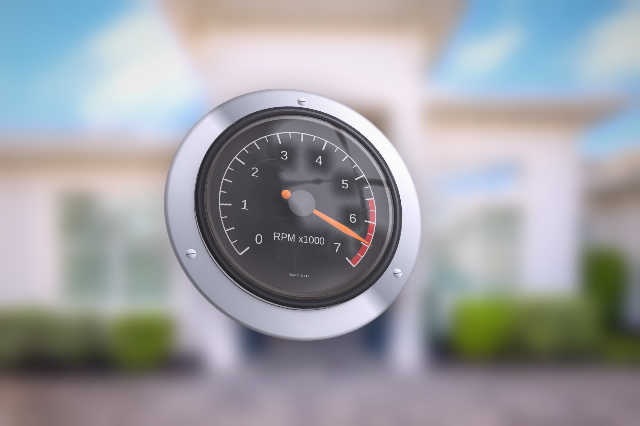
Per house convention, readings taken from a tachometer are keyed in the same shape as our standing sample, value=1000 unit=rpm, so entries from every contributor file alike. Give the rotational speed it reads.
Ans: value=6500 unit=rpm
